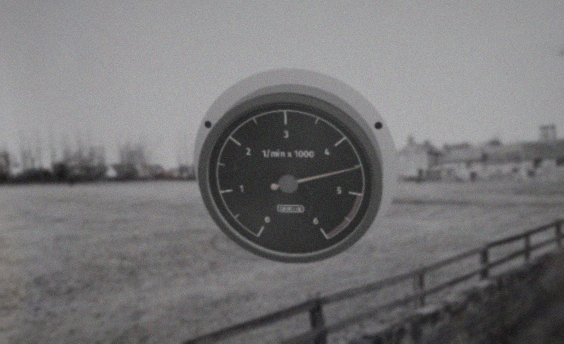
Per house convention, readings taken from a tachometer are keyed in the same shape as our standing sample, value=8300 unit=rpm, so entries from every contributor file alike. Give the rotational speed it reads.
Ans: value=4500 unit=rpm
